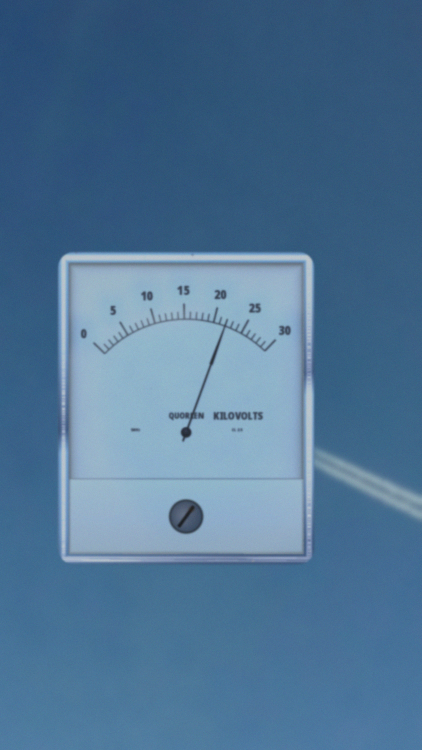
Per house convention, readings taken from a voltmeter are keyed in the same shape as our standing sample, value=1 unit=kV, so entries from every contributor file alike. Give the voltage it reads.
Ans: value=22 unit=kV
